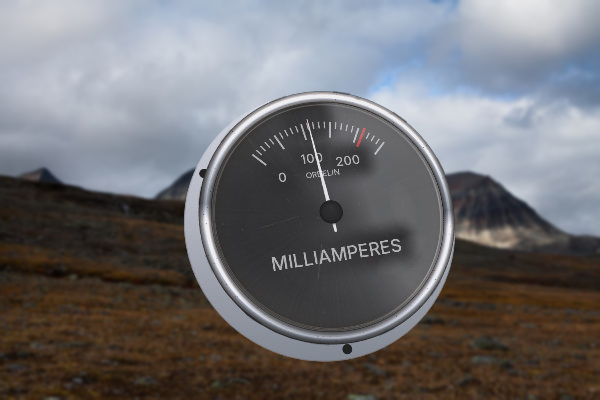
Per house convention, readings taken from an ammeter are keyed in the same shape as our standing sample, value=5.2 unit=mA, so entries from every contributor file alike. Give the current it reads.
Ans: value=110 unit=mA
